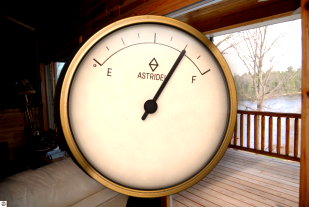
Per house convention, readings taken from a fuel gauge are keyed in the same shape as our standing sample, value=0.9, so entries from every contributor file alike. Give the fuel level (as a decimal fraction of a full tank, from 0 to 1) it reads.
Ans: value=0.75
